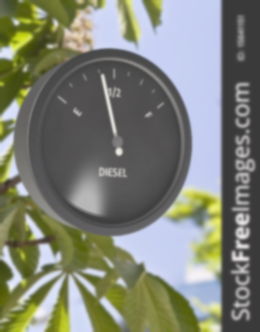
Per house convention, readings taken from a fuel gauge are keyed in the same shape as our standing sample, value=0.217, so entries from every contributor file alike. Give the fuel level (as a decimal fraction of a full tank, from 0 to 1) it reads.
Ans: value=0.375
